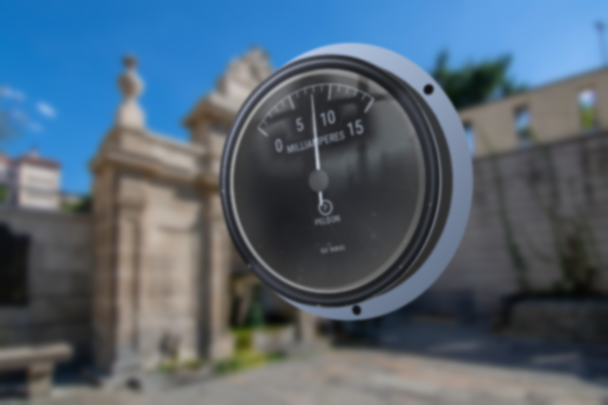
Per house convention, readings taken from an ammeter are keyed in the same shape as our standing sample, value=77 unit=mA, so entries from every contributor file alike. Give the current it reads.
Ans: value=8 unit=mA
